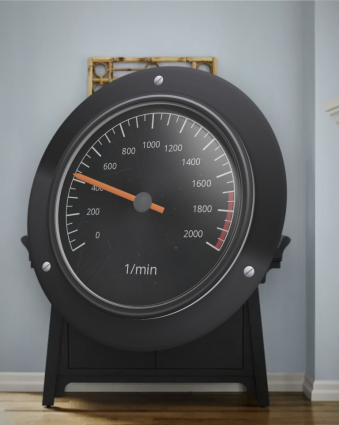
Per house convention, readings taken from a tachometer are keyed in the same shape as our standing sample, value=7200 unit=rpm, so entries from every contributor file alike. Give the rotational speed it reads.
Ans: value=425 unit=rpm
